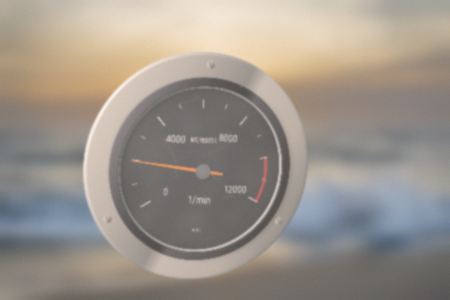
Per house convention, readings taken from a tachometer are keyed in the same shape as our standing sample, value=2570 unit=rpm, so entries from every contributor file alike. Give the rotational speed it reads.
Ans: value=2000 unit=rpm
